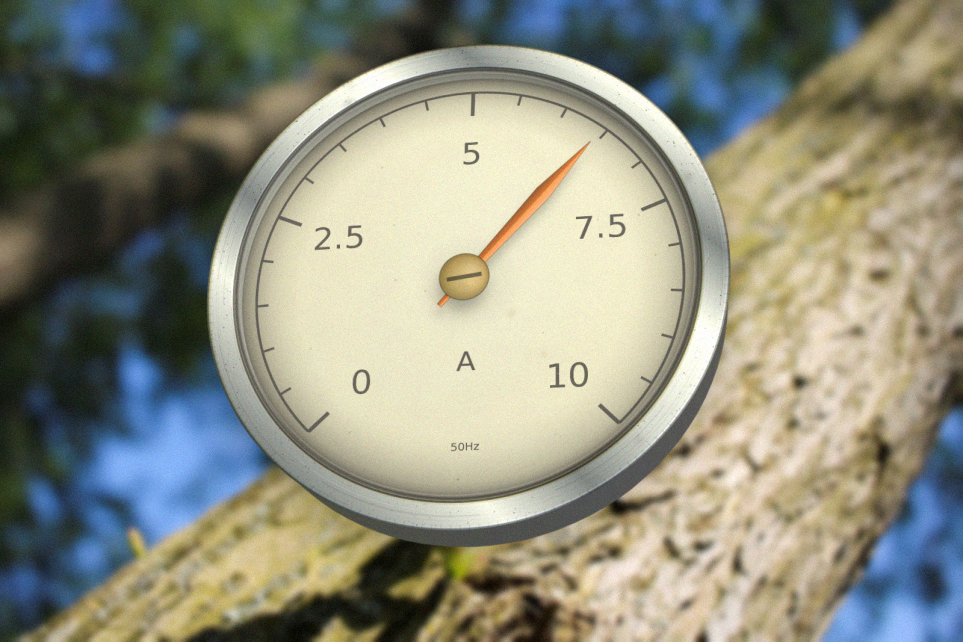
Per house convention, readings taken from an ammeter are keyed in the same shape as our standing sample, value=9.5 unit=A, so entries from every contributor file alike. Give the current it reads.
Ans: value=6.5 unit=A
